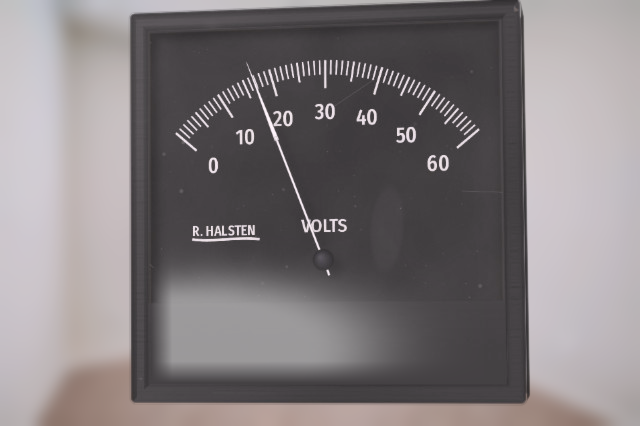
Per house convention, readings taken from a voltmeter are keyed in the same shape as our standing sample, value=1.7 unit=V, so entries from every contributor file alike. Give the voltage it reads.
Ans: value=17 unit=V
